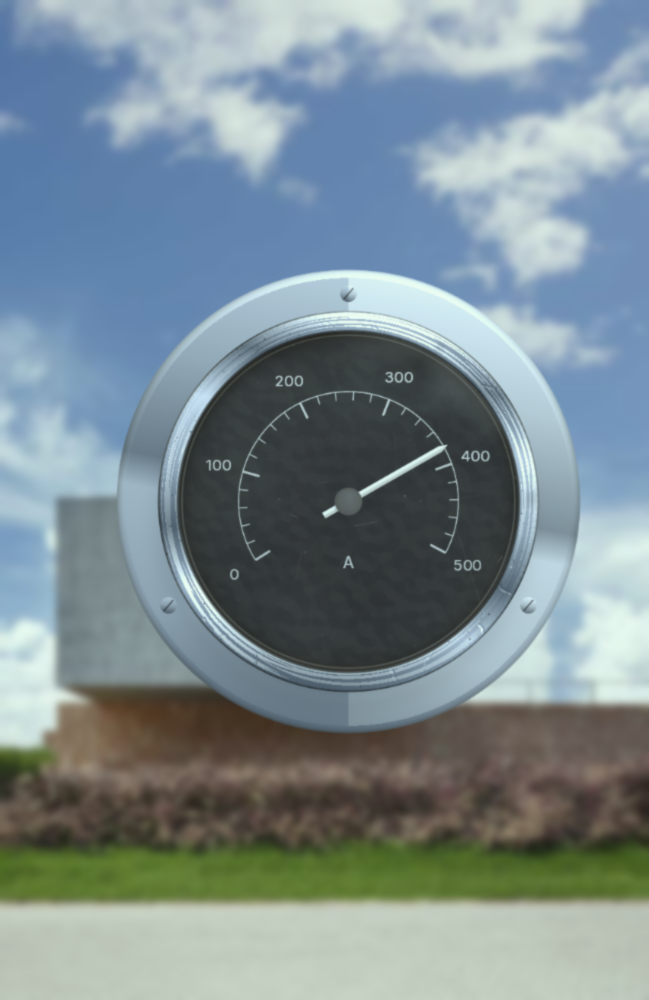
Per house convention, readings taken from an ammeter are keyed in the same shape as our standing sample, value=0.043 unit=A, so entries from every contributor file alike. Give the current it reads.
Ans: value=380 unit=A
